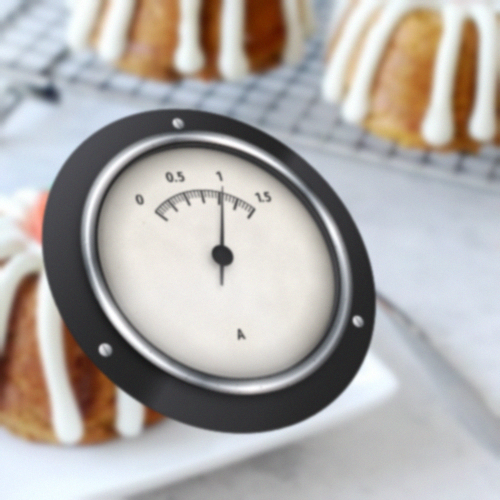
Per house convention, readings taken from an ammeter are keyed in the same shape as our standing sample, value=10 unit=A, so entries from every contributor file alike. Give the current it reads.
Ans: value=1 unit=A
